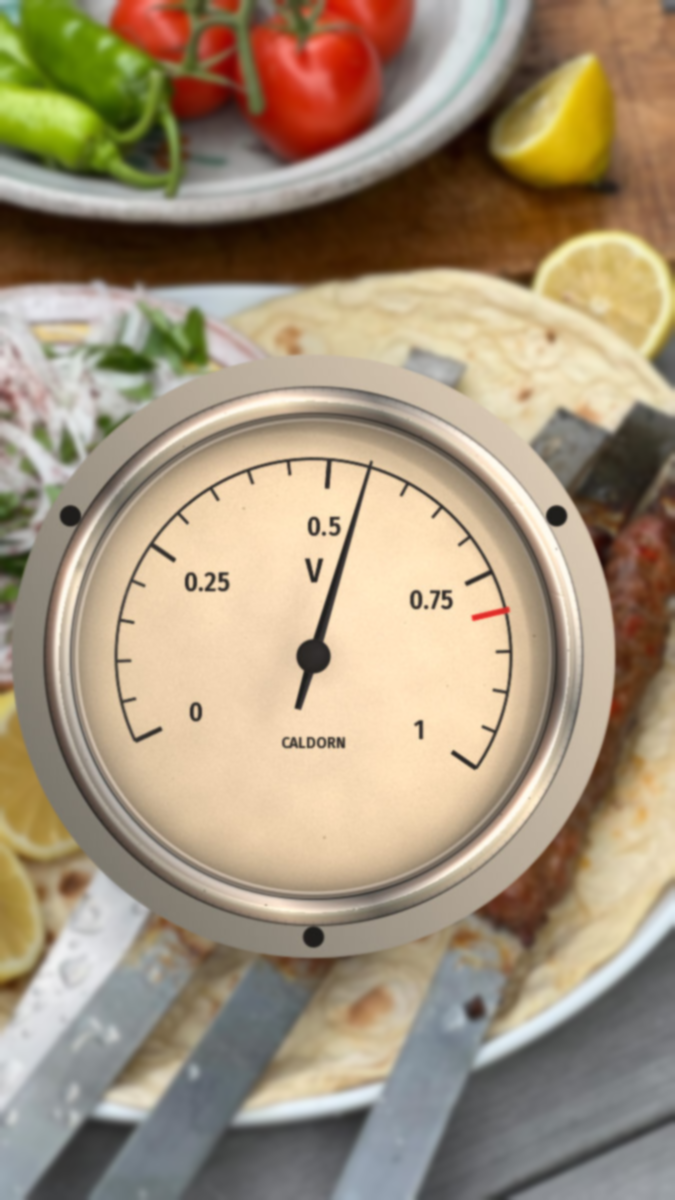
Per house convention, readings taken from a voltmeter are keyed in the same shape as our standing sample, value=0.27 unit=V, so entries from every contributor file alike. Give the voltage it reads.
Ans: value=0.55 unit=V
